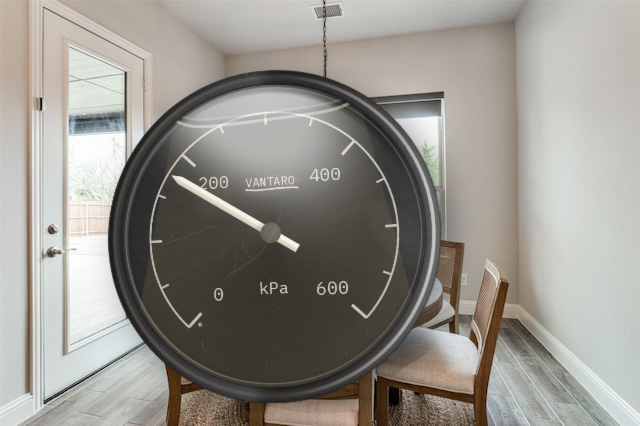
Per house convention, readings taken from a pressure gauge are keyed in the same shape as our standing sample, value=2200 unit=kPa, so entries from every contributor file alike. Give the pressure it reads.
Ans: value=175 unit=kPa
